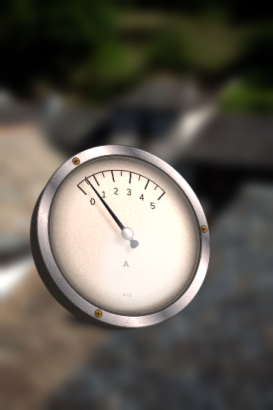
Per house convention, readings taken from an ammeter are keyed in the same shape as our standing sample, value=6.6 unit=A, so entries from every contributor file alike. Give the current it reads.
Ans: value=0.5 unit=A
